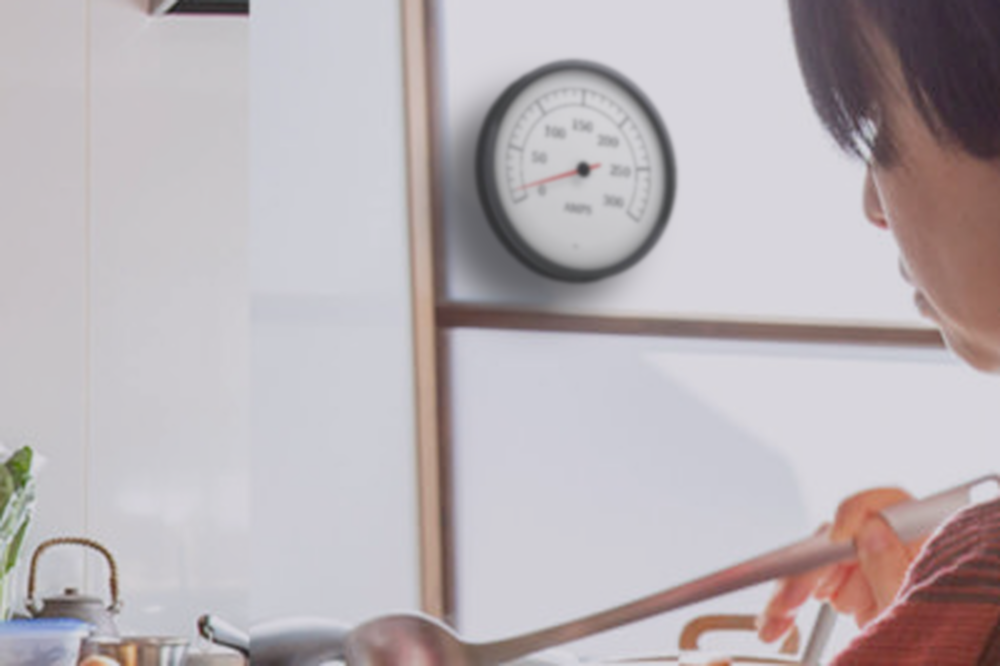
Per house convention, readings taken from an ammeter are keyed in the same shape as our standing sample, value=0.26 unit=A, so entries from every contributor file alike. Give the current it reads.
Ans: value=10 unit=A
